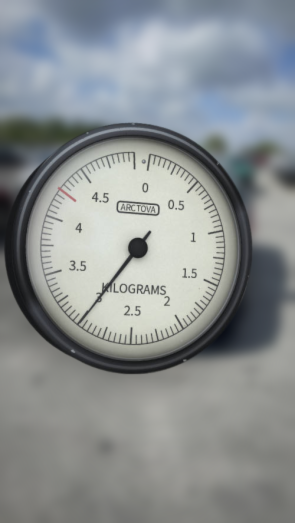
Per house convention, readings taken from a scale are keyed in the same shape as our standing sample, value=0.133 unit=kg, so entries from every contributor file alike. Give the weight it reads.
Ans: value=3 unit=kg
